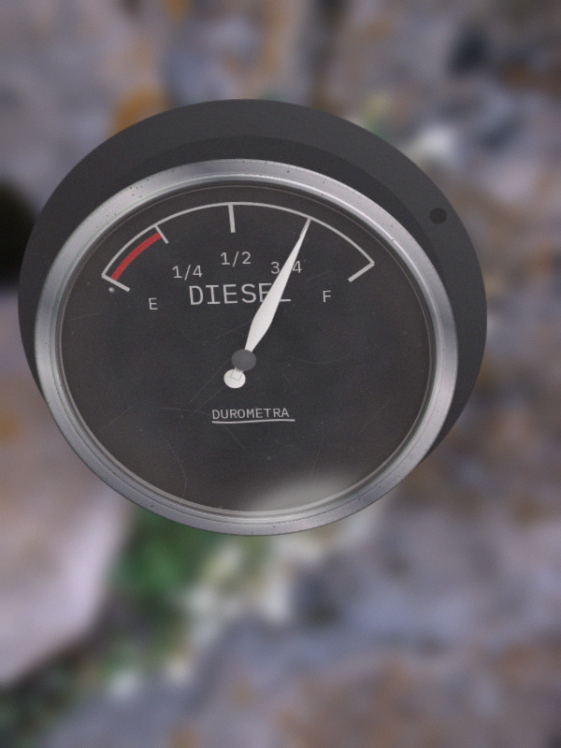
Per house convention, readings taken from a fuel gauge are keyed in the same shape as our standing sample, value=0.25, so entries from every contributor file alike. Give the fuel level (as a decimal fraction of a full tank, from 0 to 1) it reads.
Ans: value=0.75
